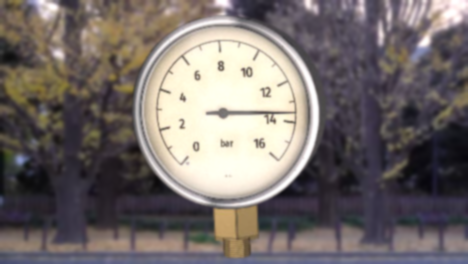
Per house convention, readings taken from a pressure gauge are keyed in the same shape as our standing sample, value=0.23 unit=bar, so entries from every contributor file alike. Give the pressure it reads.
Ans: value=13.5 unit=bar
